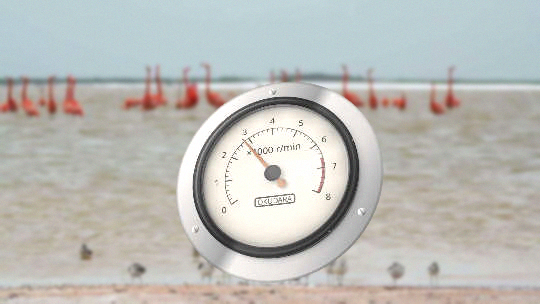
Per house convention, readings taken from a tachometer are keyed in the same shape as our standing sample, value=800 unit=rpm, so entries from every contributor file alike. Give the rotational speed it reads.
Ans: value=2800 unit=rpm
